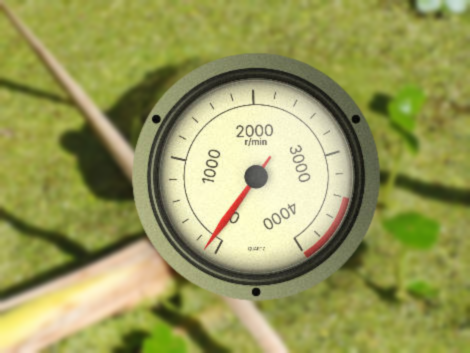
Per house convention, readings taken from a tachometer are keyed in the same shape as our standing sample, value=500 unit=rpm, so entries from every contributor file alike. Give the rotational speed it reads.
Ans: value=100 unit=rpm
